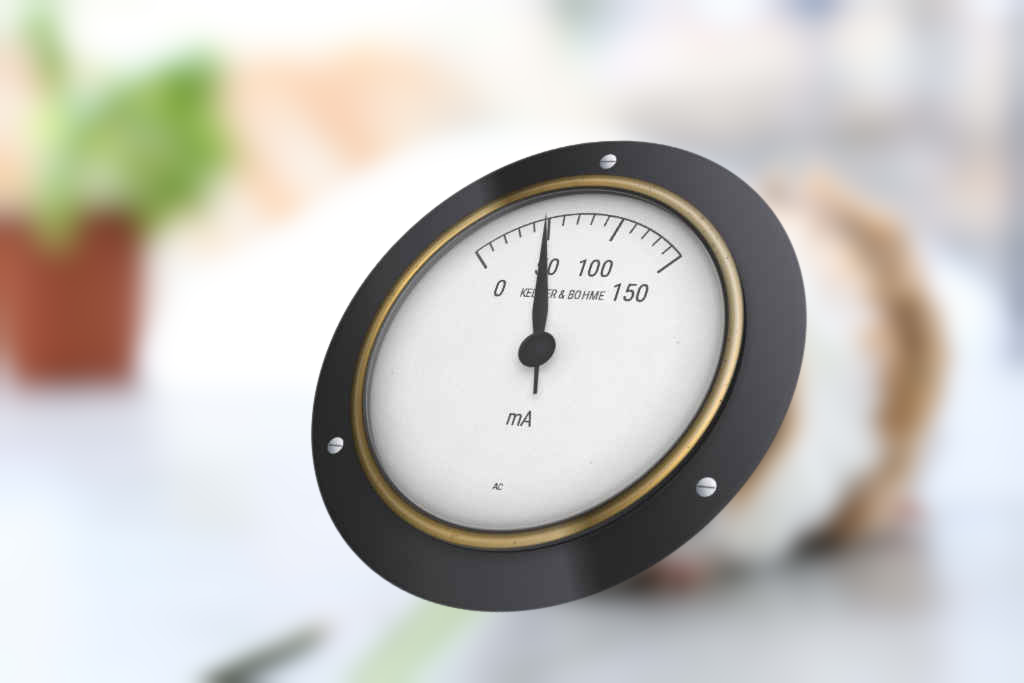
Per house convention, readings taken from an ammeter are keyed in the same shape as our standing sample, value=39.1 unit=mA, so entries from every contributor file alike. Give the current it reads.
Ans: value=50 unit=mA
